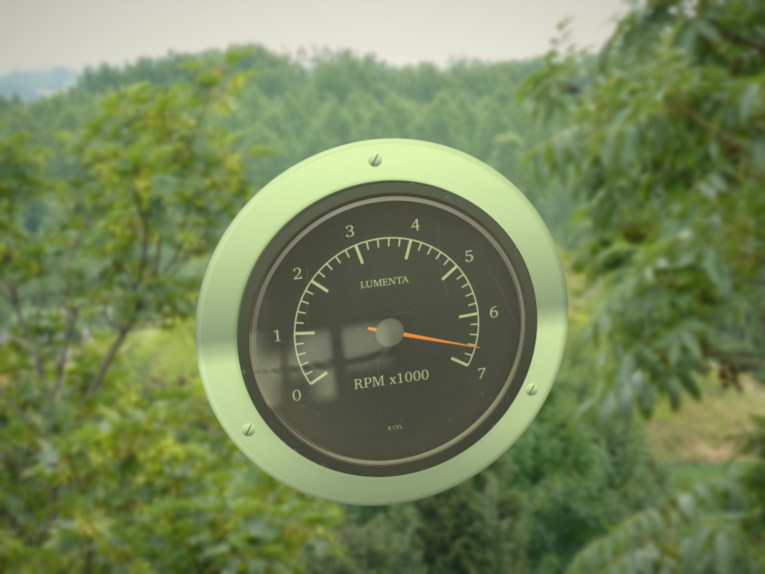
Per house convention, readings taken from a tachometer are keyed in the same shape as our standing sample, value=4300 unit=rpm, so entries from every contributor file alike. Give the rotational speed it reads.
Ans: value=6600 unit=rpm
